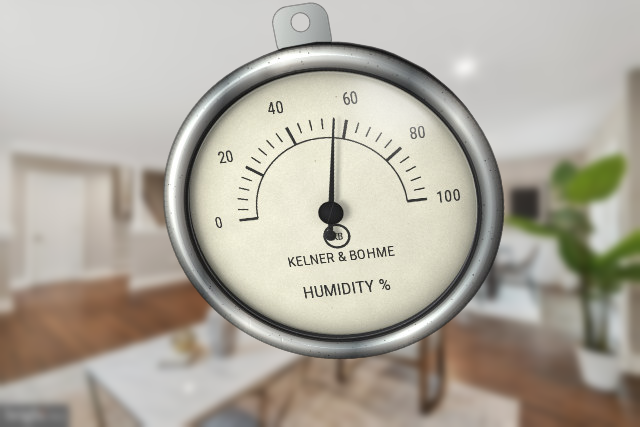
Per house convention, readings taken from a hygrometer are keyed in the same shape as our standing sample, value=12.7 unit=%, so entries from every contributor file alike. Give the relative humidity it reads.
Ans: value=56 unit=%
